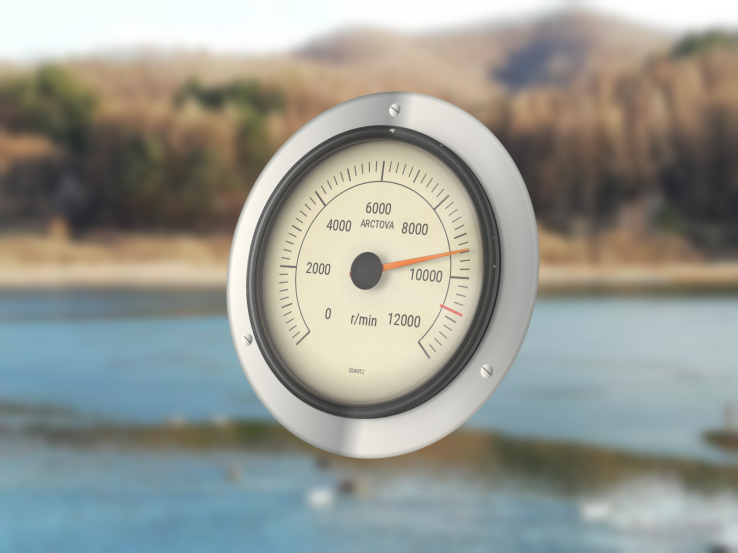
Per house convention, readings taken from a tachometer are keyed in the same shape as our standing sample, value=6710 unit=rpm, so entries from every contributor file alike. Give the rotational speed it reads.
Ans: value=9400 unit=rpm
